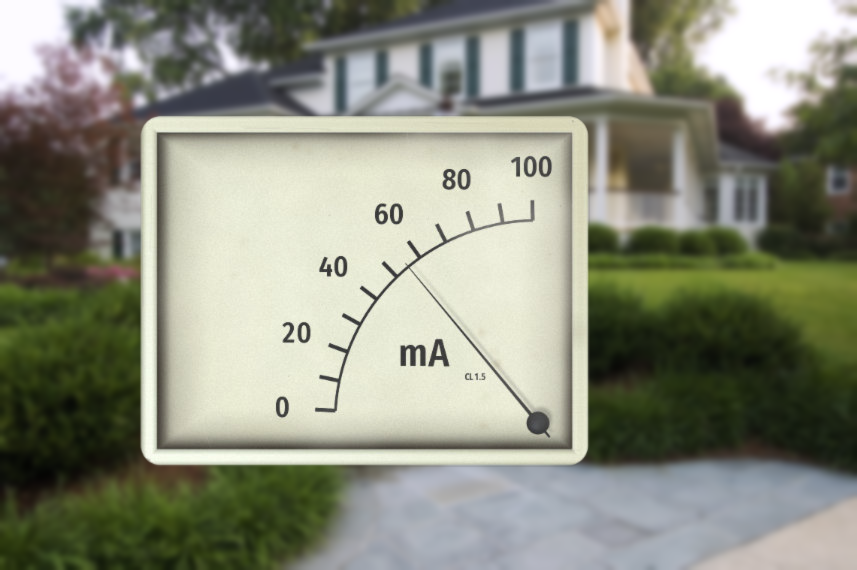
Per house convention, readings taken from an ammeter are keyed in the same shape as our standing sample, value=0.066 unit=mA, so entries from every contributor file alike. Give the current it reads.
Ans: value=55 unit=mA
